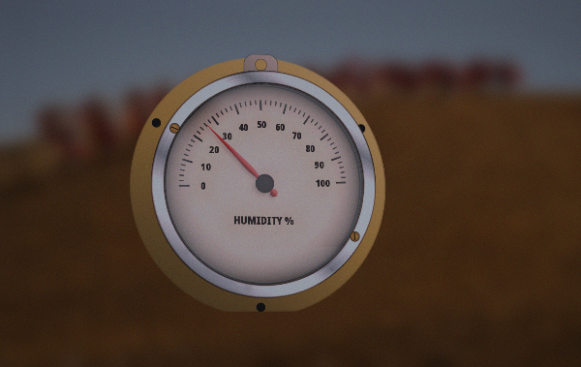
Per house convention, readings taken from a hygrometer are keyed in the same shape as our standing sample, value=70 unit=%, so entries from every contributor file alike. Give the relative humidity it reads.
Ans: value=26 unit=%
